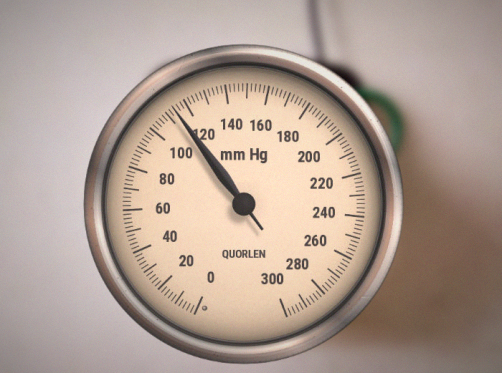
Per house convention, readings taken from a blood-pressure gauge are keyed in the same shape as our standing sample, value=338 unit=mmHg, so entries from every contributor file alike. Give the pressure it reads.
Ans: value=114 unit=mmHg
